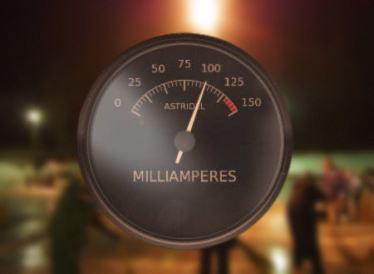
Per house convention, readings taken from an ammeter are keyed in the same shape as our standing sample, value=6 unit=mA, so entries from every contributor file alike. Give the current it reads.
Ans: value=100 unit=mA
